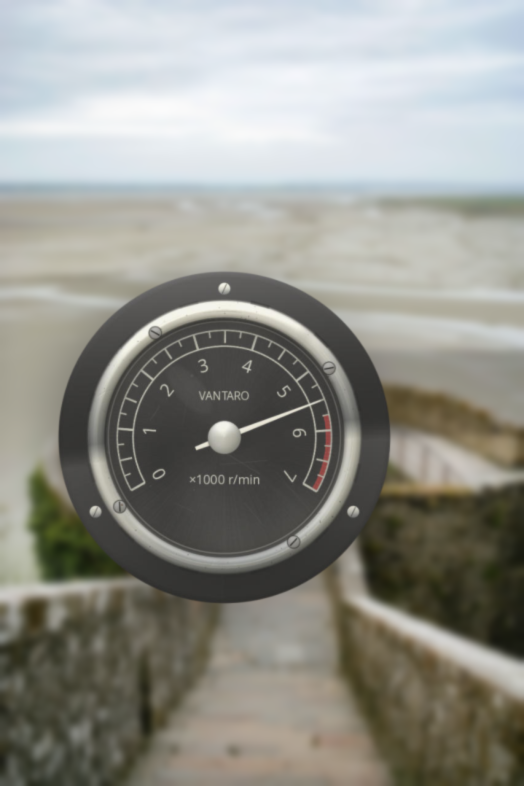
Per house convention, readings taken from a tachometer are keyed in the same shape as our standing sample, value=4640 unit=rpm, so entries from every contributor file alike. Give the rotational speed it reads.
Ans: value=5500 unit=rpm
